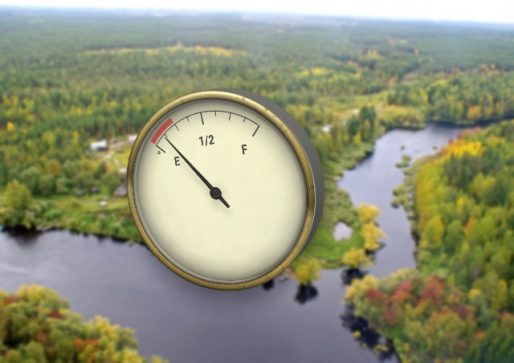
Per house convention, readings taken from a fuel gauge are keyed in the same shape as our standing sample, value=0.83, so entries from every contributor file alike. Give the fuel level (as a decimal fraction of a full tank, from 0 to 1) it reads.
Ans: value=0.125
